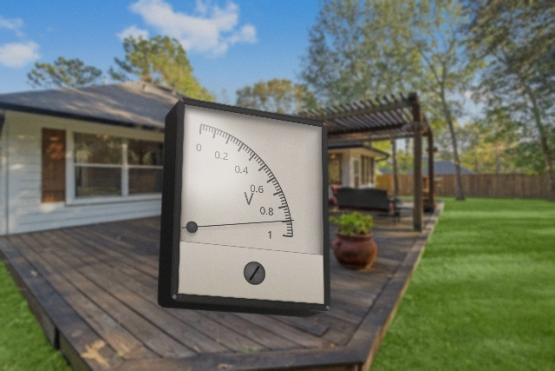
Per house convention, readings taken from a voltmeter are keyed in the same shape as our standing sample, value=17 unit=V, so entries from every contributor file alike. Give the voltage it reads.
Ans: value=0.9 unit=V
